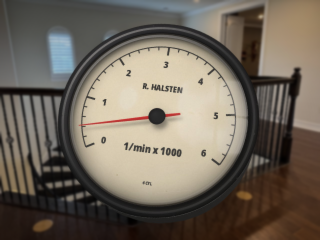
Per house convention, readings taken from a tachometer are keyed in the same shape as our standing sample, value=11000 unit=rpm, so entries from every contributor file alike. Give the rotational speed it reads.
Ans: value=400 unit=rpm
